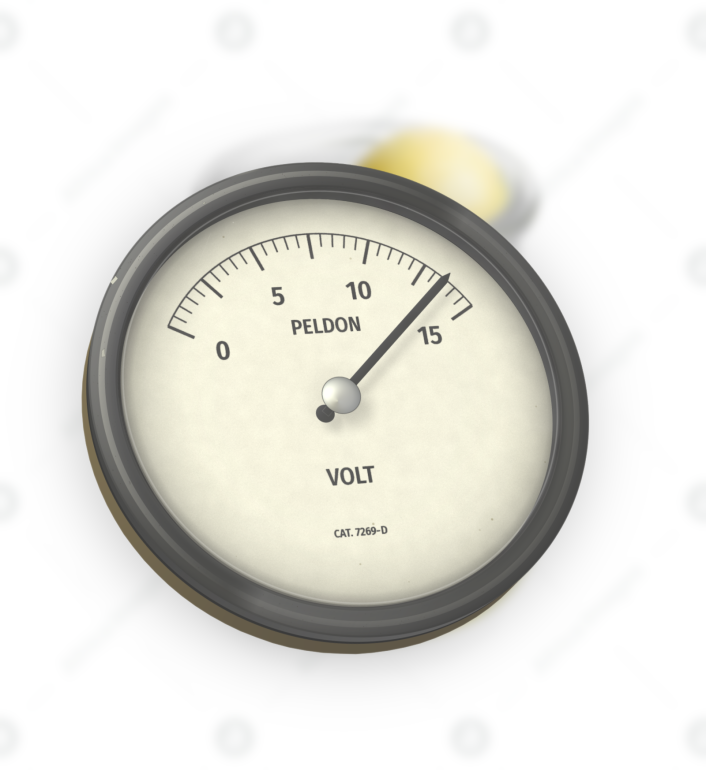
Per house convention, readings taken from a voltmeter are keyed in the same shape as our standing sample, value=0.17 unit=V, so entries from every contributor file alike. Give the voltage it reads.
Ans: value=13.5 unit=V
